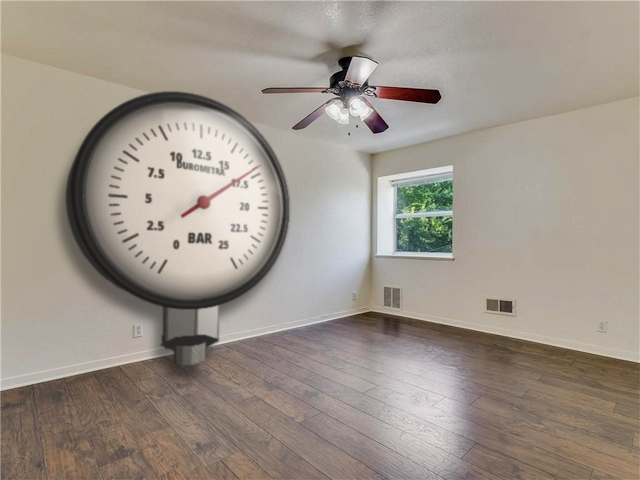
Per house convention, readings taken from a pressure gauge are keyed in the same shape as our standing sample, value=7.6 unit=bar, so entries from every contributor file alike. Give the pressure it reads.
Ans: value=17 unit=bar
